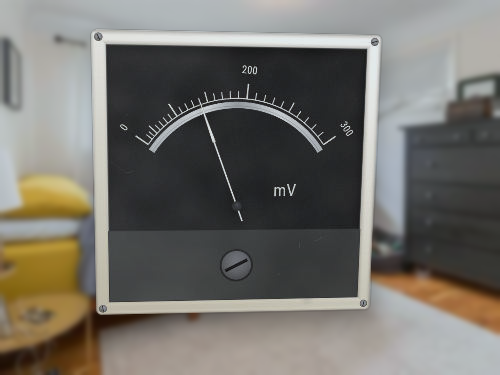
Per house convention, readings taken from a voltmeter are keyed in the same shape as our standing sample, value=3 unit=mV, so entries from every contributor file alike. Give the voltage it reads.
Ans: value=140 unit=mV
